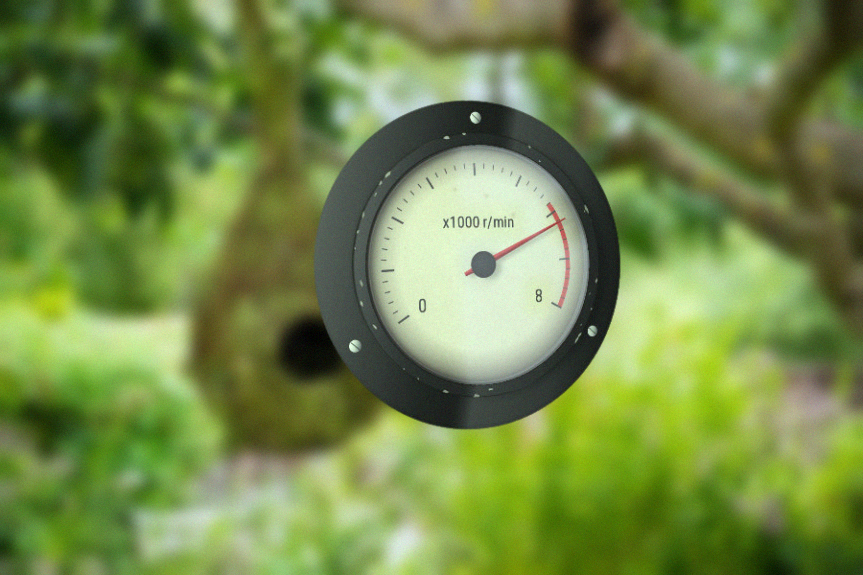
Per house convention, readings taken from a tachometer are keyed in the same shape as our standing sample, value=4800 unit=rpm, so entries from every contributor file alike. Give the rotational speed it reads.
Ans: value=6200 unit=rpm
